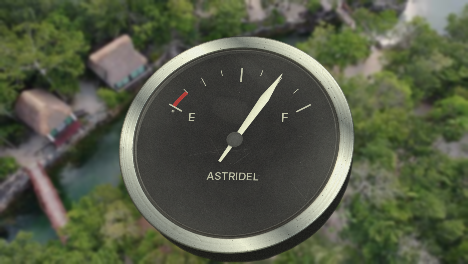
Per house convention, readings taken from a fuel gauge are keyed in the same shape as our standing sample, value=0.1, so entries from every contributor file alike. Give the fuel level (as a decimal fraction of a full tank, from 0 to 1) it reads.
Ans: value=0.75
